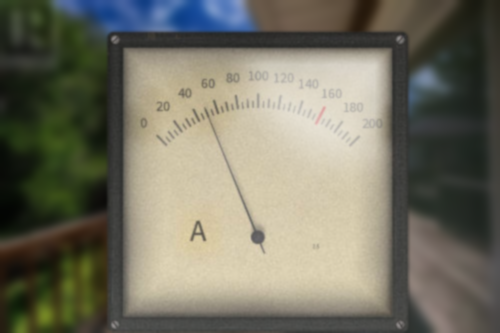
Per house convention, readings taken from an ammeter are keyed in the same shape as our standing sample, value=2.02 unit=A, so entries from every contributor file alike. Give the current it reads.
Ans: value=50 unit=A
